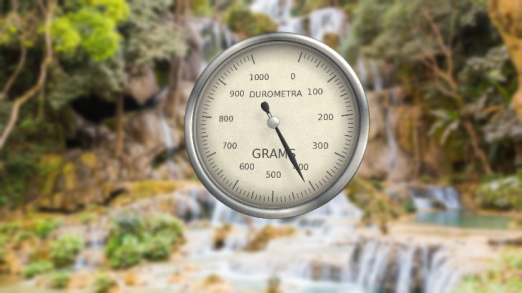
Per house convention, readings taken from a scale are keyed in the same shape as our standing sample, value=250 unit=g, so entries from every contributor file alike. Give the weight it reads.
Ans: value=410 unit=g
